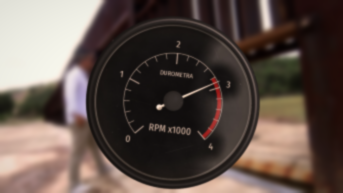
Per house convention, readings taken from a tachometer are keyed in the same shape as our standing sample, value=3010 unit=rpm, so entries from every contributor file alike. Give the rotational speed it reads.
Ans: value=2900 unit=rpm
